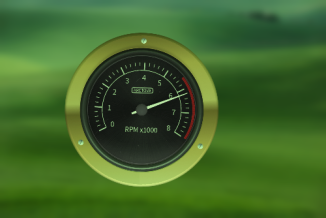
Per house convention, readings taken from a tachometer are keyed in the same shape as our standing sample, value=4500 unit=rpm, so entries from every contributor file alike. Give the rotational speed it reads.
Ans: value=6200 unit=rpm
